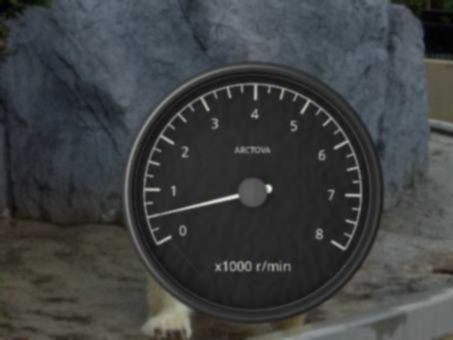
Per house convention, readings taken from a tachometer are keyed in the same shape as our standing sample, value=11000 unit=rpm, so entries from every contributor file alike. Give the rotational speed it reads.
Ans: value=500 unit=rpm
